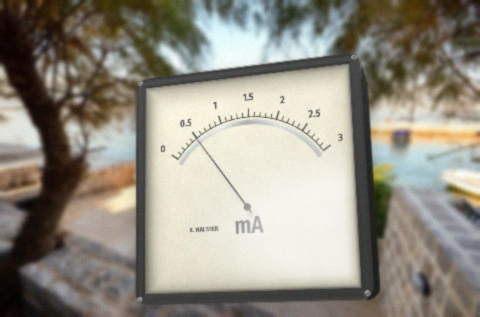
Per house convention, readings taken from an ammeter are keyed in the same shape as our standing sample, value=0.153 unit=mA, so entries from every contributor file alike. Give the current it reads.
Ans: value=0.5 unit=mA
